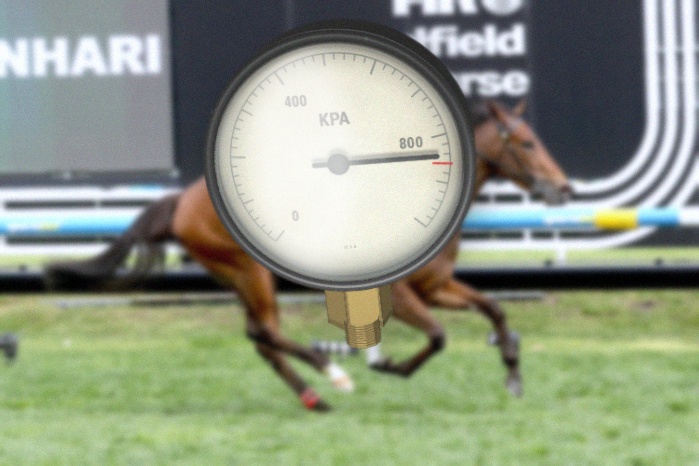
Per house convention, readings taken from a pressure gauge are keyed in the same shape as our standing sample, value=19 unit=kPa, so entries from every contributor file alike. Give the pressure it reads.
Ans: value=840 unit=kPa
